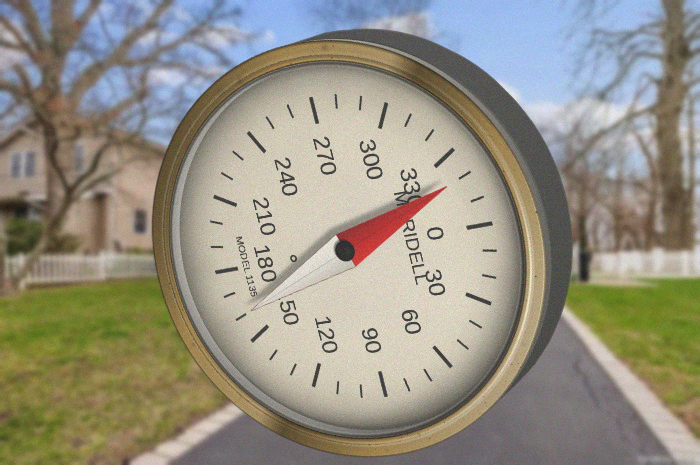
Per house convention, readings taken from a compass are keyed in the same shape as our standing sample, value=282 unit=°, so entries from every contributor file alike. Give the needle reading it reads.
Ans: value=340 unit=°
